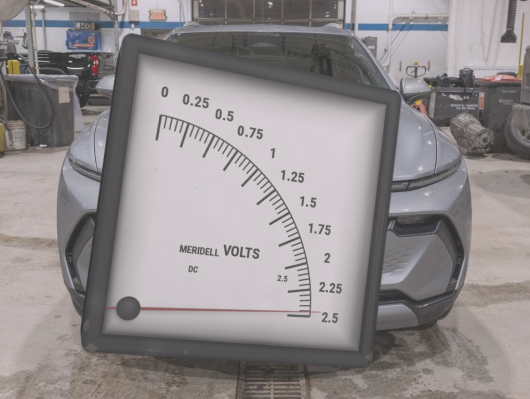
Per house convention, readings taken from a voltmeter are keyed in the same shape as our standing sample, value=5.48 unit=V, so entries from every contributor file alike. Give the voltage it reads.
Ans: value=2.45 unit=V
